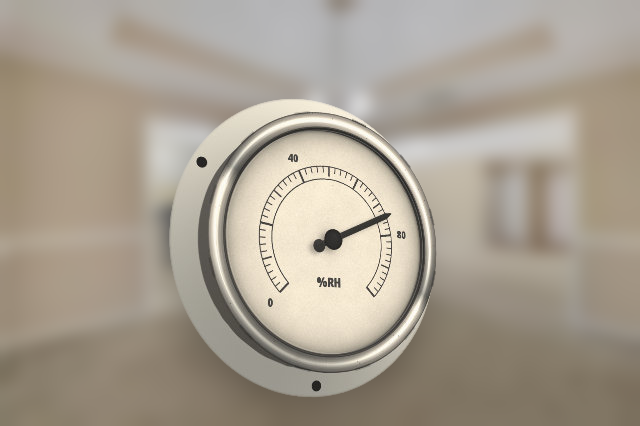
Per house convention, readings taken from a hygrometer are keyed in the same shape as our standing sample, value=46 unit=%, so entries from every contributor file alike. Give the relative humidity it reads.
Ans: value=74 unit=%
